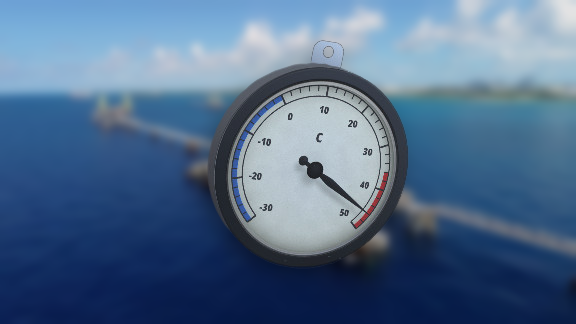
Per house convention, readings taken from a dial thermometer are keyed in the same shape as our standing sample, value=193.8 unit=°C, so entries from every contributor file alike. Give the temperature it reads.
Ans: value=46 unit=°C
